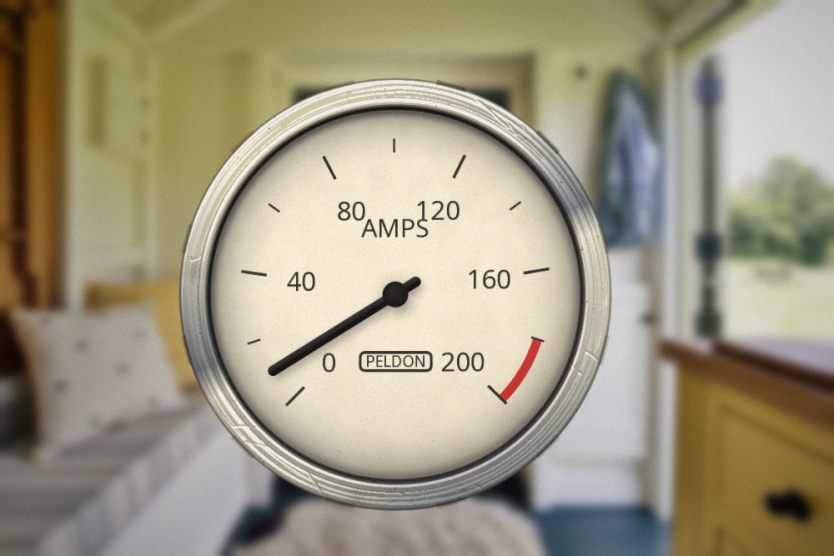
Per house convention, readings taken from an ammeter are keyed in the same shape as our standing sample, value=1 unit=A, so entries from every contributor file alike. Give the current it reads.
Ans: value=10 unit=A
